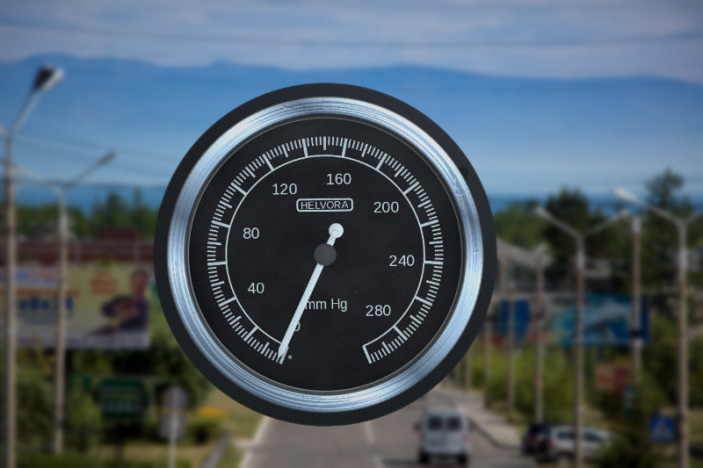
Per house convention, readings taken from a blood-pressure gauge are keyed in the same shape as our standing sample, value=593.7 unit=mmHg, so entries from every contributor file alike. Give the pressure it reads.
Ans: value=2 unit=mmHg
